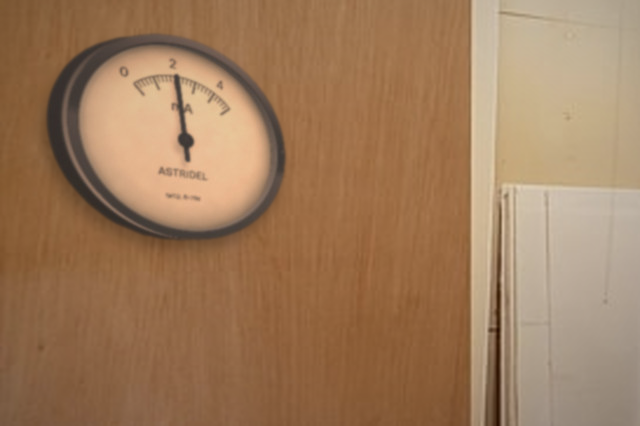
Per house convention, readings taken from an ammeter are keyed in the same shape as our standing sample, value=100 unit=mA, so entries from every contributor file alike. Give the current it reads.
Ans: value=2 unit=mA
